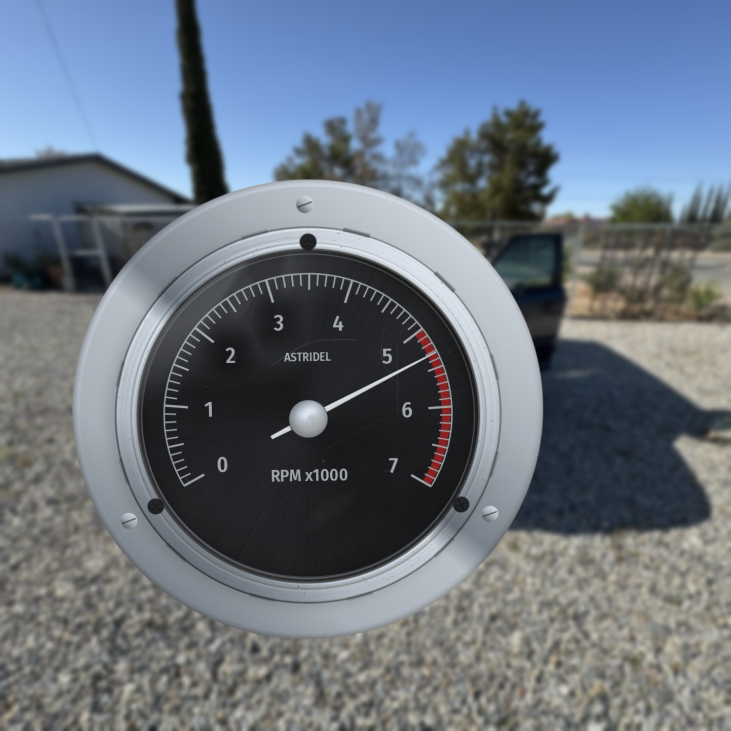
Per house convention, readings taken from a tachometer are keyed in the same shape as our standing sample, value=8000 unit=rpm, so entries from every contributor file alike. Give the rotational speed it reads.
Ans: value=5300 unit=rpm
